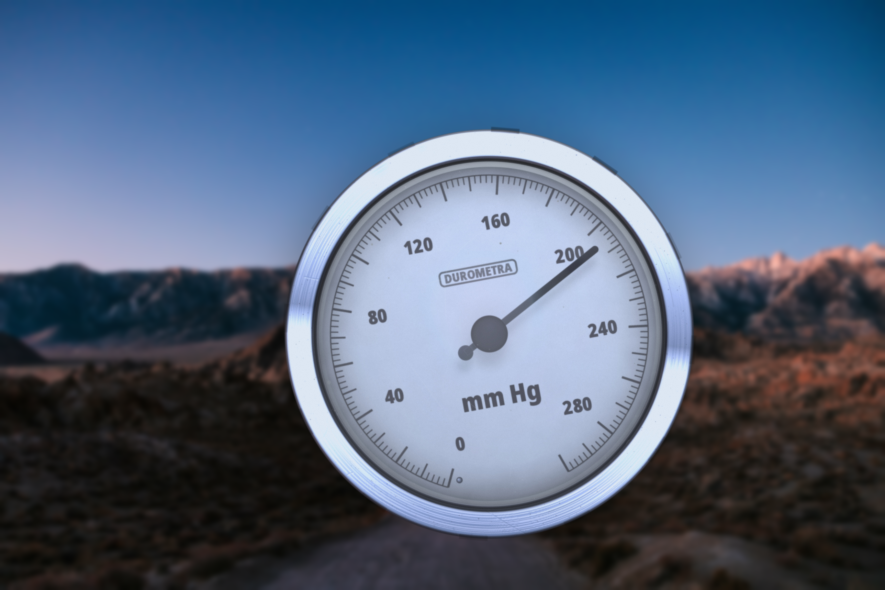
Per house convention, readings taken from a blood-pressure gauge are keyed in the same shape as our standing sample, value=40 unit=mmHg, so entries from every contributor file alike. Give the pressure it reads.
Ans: value=206 unit=mmHg
